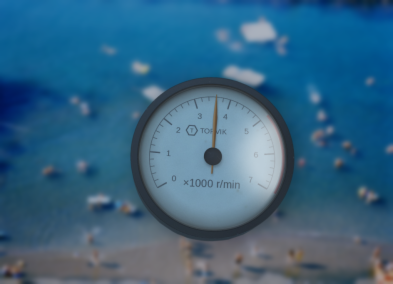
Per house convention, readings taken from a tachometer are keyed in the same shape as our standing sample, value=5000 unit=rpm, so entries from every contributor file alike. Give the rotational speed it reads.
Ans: value=3600 unit=rpm
